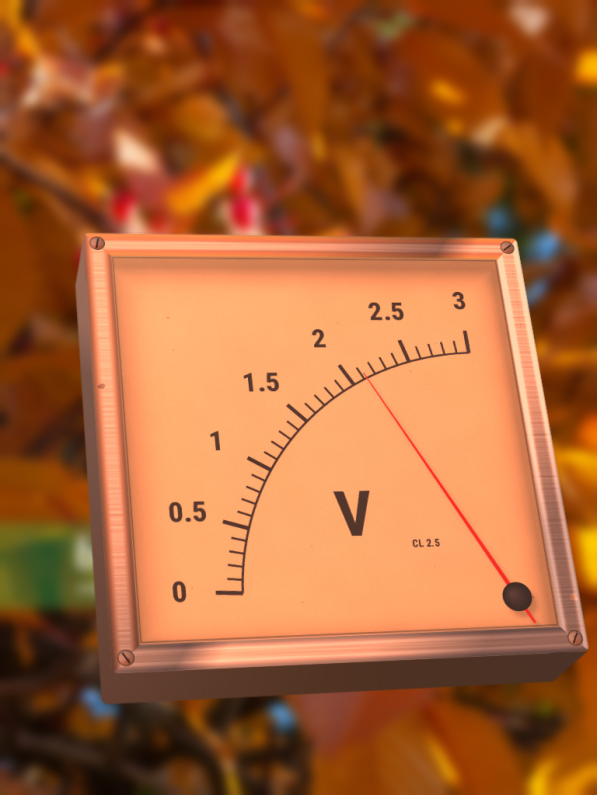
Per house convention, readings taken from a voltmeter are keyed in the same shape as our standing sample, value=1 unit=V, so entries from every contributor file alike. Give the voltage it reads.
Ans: value=2.1 unit=V
